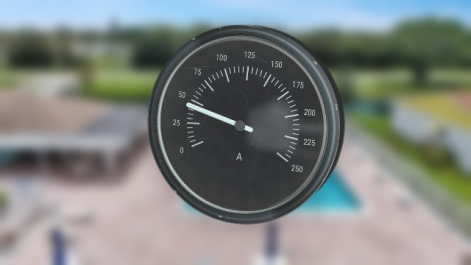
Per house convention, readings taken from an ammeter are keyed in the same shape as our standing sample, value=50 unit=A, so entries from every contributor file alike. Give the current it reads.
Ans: value=45 unit=A
